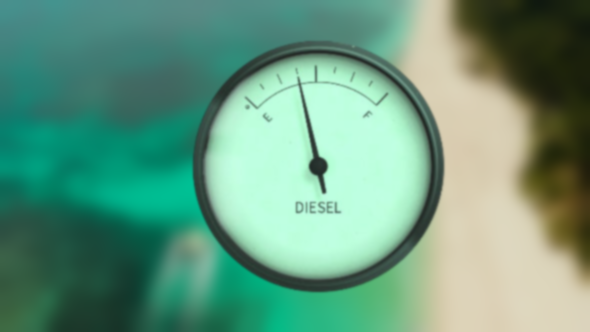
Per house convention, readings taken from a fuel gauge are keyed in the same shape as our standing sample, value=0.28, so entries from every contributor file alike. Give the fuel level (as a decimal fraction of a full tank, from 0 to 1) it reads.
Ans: value=0.375
